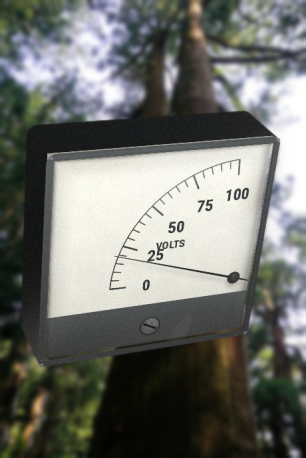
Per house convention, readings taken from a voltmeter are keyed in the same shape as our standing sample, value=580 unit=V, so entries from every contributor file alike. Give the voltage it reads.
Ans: value=20 unit=V
